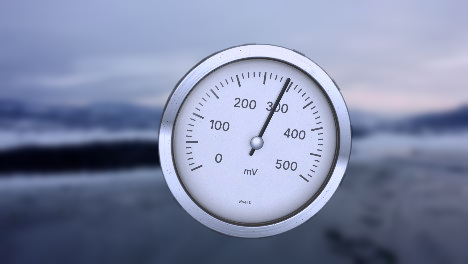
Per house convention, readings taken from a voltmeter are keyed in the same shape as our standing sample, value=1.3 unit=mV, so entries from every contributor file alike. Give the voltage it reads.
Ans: value=290 unit=mV
